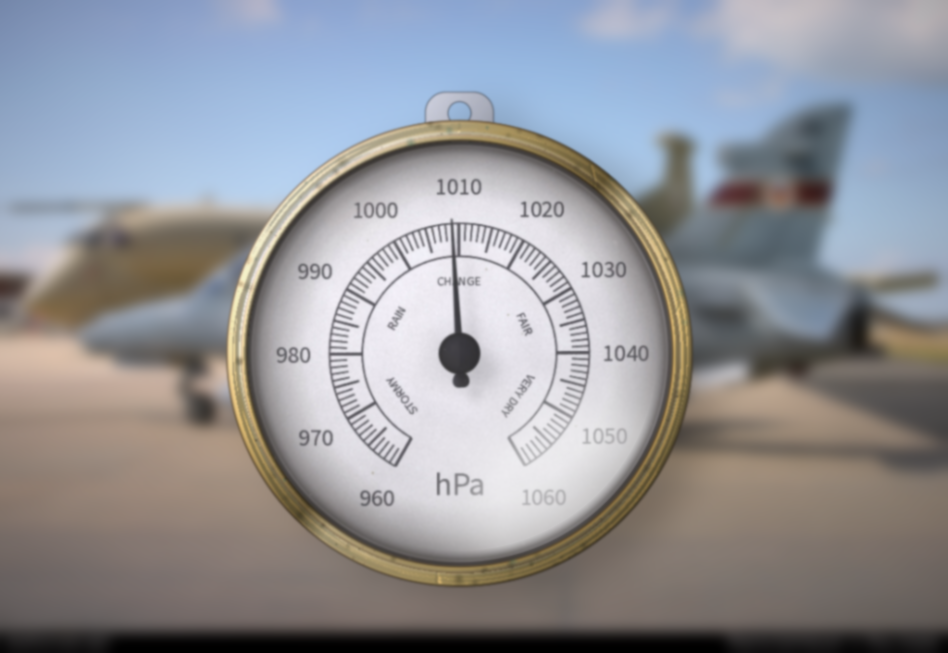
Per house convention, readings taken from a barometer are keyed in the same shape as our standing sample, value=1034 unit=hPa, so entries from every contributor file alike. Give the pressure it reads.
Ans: value=1009 unit=hPa
